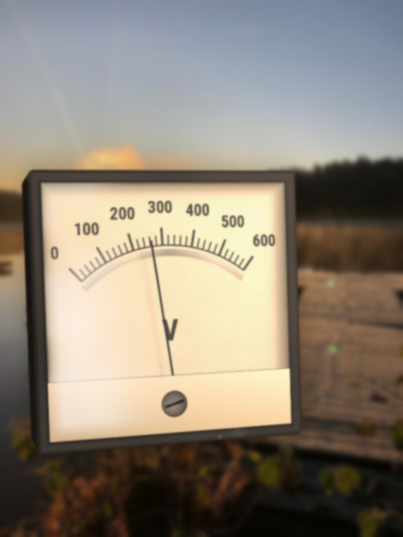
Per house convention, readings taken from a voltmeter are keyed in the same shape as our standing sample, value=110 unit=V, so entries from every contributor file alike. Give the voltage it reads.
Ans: value=260 unit=V
